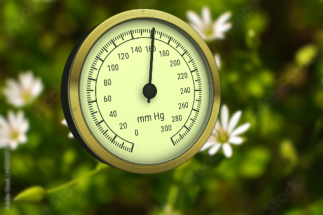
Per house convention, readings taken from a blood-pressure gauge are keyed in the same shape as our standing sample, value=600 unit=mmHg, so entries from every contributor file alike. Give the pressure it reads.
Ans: value=160 unit=mmHg
